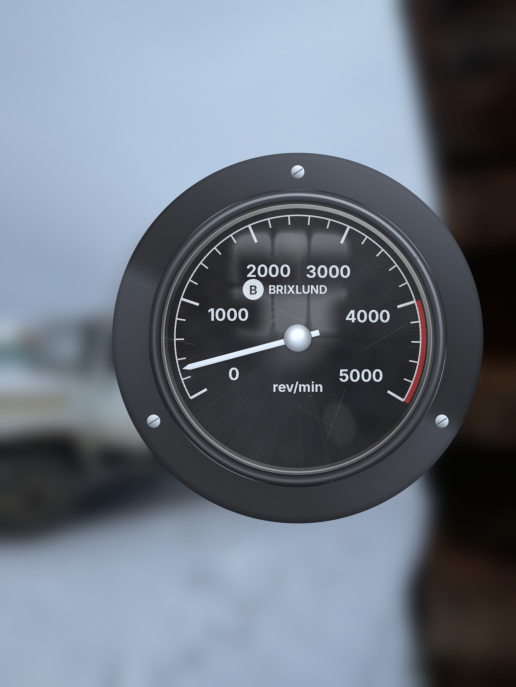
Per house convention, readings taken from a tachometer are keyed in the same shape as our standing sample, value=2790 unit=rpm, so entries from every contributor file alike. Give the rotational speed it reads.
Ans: value=300 unit=rpm
